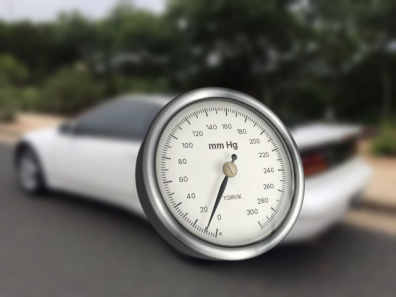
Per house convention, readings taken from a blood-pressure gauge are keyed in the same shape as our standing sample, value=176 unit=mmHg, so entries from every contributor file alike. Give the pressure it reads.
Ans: value=10 unit=mmHg
